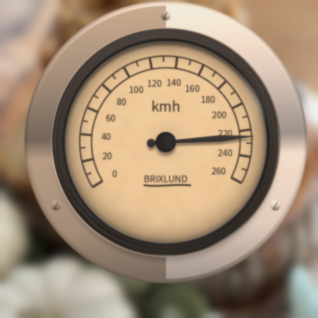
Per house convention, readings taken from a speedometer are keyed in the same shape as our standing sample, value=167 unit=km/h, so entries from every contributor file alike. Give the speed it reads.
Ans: value=225 unit=km/h
